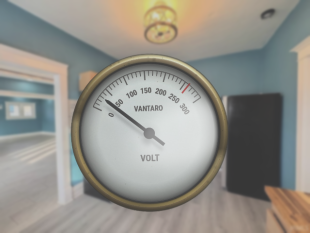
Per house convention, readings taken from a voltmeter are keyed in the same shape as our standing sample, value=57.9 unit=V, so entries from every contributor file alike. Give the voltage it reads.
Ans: value=30 unit=V
